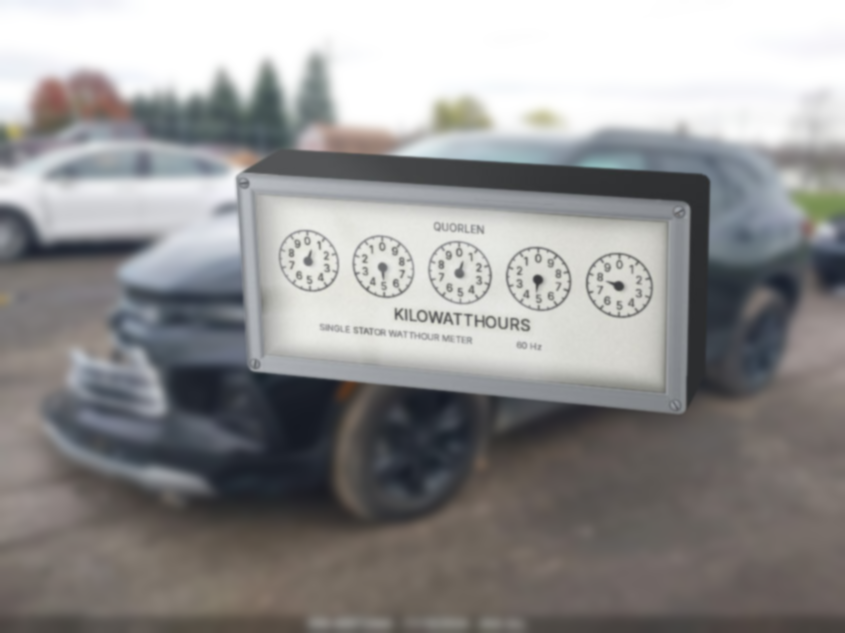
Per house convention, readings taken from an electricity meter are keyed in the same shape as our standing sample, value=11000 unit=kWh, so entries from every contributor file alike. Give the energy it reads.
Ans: value=5048 unit=kWh
